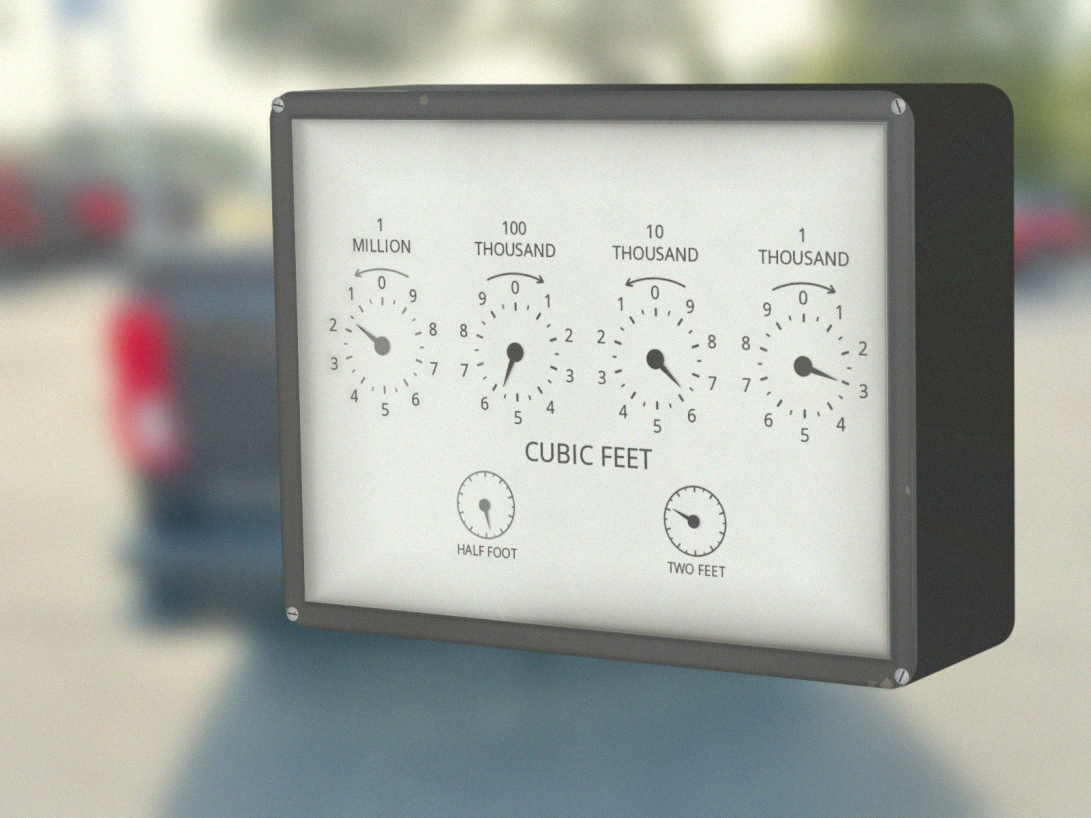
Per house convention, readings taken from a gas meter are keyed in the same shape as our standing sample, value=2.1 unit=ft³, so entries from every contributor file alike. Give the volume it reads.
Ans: value=156300 unit=ft³
